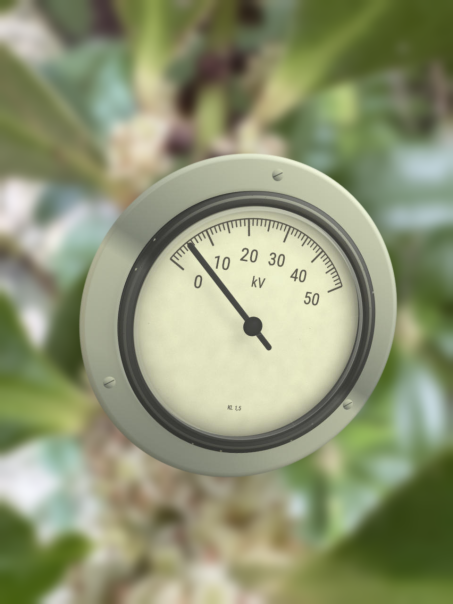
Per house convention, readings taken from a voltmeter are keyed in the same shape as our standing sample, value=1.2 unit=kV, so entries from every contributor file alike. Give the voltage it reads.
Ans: value=5 unit=kV
